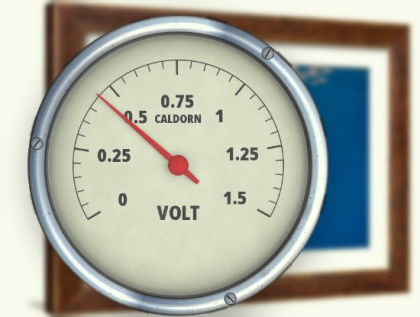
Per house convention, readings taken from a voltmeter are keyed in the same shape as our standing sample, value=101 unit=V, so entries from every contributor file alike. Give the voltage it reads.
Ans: value=0.45 unit=V
